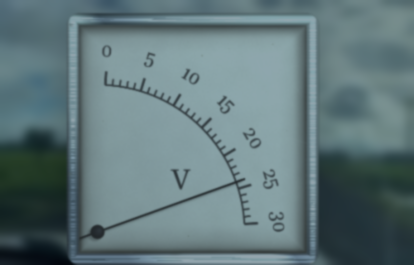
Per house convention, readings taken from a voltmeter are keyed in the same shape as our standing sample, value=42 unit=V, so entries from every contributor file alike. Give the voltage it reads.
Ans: value=24 unit=V
